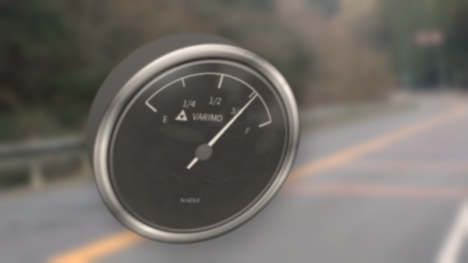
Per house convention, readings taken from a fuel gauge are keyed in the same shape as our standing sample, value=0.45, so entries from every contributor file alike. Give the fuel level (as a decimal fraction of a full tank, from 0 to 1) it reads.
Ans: value=0.75
